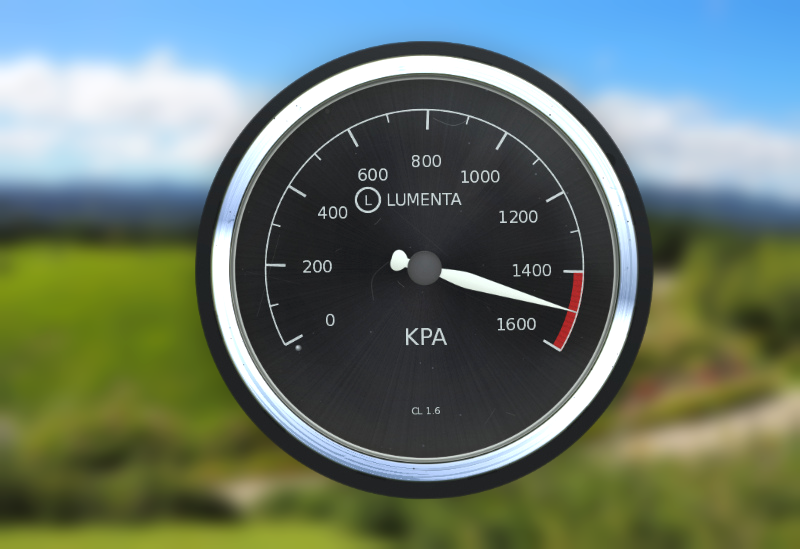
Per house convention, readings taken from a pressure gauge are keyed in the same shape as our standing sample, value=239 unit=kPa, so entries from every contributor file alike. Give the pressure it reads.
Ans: value=1500 unit=kPa
